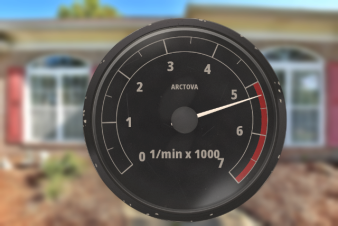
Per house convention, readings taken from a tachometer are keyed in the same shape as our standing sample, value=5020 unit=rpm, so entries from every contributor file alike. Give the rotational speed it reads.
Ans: value=5250 unit=rpm
